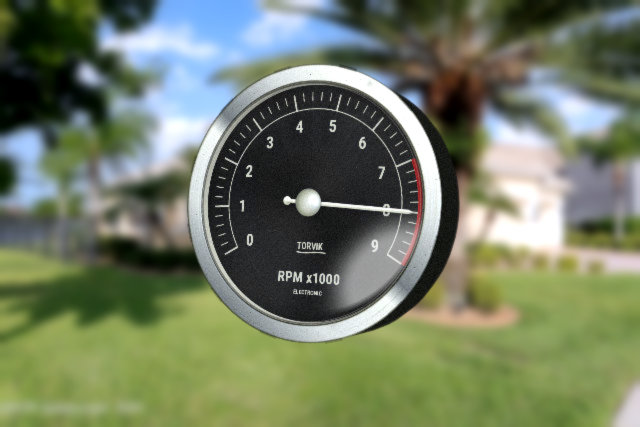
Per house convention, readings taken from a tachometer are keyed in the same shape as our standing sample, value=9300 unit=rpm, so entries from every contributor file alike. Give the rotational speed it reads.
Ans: value=8000 unit=rpm
